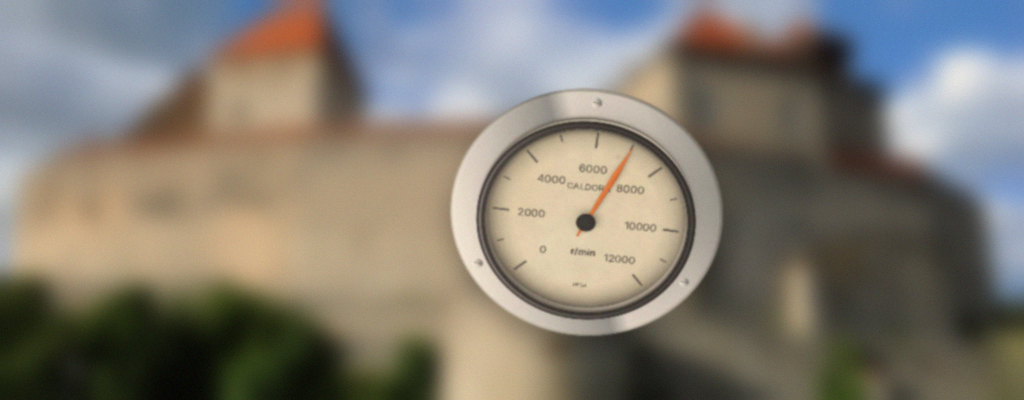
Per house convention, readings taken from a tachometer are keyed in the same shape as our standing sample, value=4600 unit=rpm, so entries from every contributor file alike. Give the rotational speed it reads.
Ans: value=7000 unit=rpm
